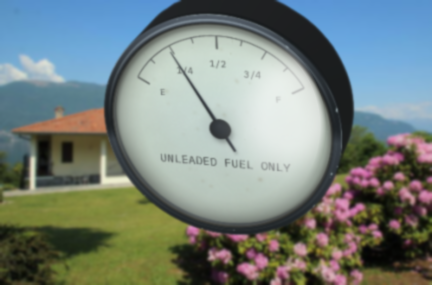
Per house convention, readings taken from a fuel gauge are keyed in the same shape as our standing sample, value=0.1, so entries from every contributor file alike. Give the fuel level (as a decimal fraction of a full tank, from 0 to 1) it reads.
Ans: value=0.25
